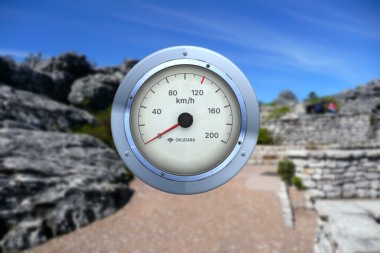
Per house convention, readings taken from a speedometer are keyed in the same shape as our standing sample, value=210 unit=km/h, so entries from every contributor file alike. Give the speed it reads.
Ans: value=0 unit=km/h
